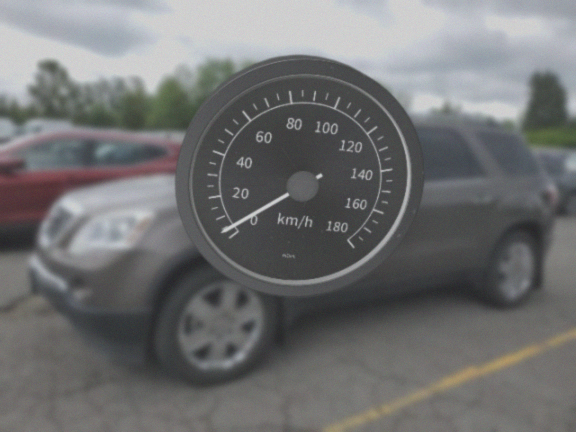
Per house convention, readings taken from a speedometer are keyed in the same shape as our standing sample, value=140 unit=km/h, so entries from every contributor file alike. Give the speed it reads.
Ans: value=5 unit=km/h
